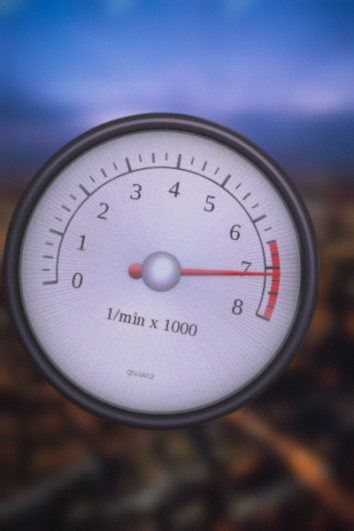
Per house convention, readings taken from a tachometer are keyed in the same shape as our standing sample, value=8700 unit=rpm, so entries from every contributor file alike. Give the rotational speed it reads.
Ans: value=7125 unit=rpm
